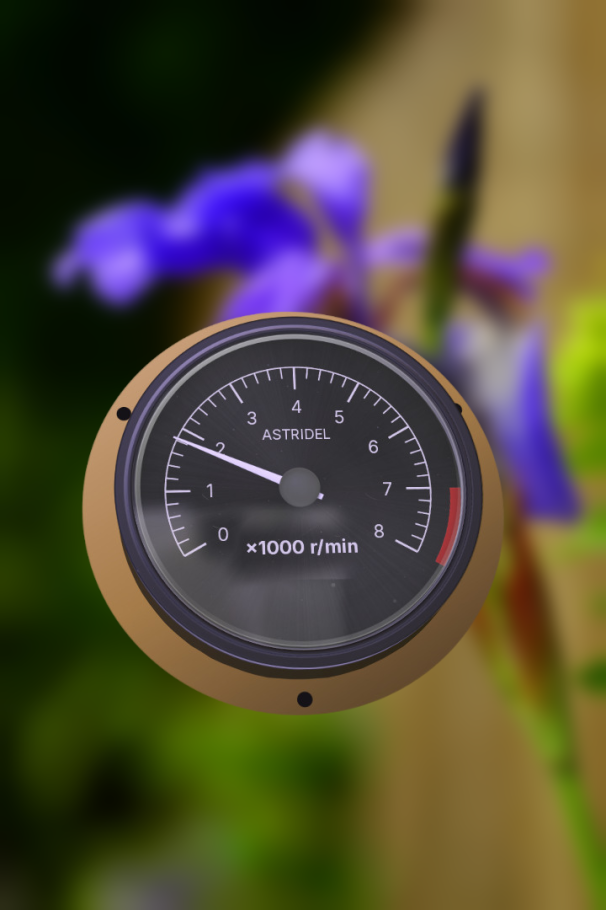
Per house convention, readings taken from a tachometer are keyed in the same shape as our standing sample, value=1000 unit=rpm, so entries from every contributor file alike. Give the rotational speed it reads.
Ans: value=1800 unit=rpm
